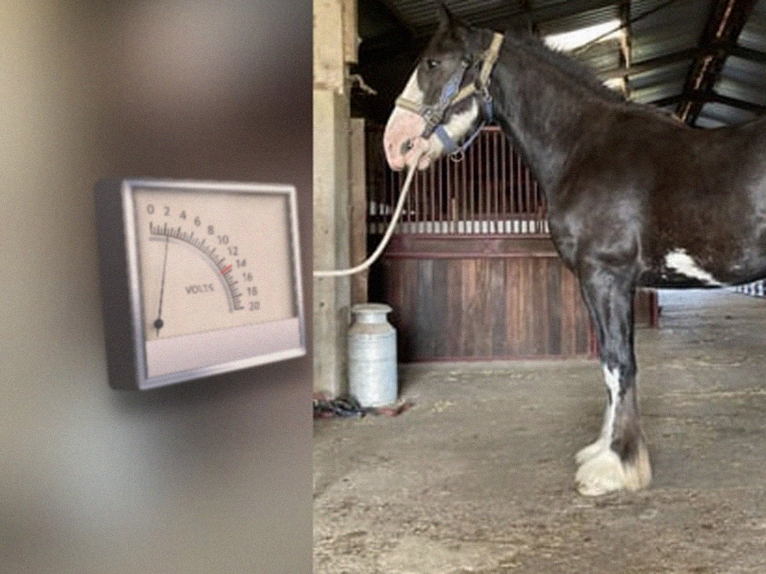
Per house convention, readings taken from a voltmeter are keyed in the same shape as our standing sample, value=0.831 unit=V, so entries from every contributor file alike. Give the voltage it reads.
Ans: value=2 unit=V
